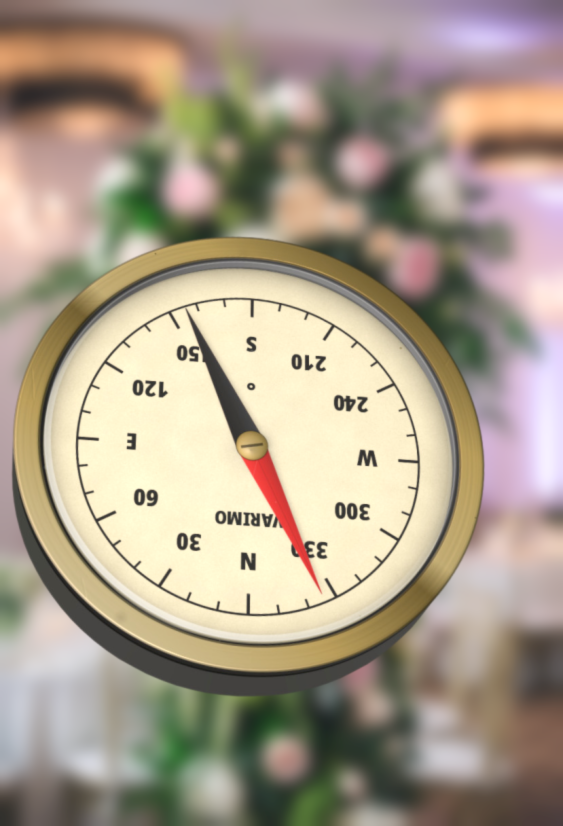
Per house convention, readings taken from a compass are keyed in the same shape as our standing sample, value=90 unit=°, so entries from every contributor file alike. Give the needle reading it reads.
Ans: value=335 unit=°
